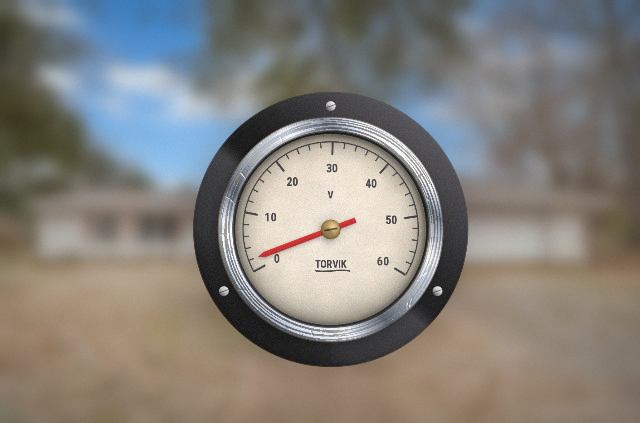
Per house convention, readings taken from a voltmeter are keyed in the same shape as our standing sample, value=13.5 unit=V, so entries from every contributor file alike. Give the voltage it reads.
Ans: value=2 unit=V
